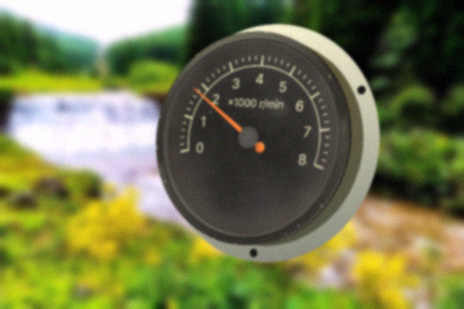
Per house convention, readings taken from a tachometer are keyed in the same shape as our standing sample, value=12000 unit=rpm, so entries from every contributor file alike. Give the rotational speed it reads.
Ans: value=1800 unit=rpm
